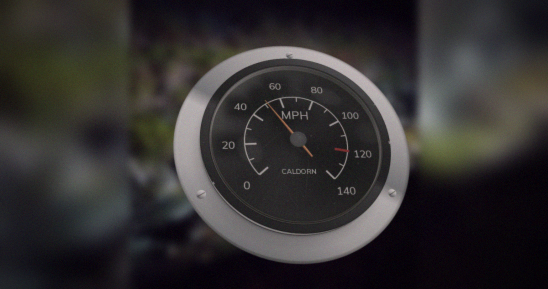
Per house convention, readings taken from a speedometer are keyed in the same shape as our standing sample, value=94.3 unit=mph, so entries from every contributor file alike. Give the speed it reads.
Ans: value=50 unit=mph
